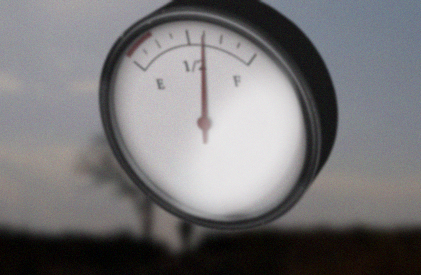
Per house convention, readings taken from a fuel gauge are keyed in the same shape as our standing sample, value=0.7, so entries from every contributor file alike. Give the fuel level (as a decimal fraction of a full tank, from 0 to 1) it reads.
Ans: value=0.625
